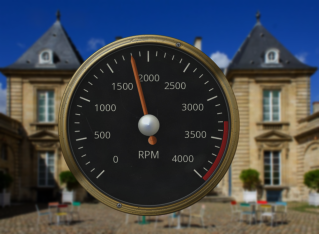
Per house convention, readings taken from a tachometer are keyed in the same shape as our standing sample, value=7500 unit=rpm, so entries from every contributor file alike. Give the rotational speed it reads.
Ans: value=1800 unit=rpm
